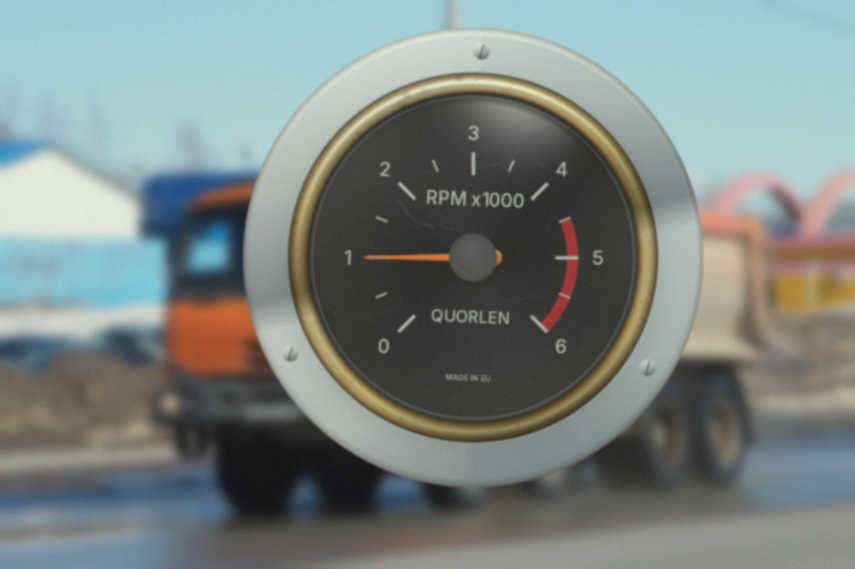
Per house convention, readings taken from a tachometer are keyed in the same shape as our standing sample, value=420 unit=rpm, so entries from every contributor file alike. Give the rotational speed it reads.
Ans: value=1000 unit=rpm
